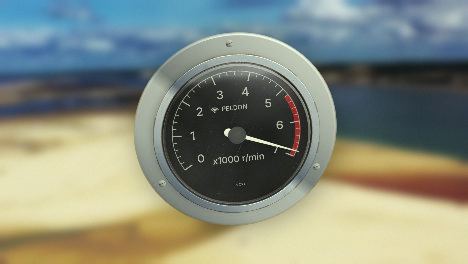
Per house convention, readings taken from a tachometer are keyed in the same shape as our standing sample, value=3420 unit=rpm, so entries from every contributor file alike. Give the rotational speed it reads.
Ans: value=6800 unit=rpm
